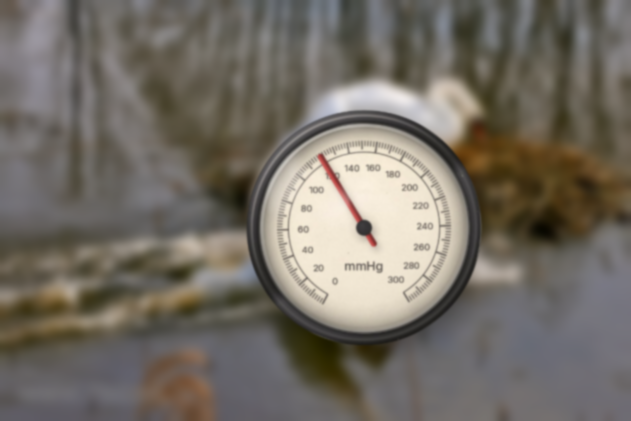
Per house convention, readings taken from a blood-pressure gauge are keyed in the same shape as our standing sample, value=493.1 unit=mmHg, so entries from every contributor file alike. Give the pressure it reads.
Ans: value=120 unit=mmHg
